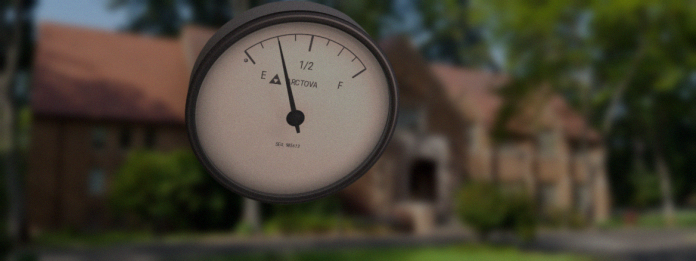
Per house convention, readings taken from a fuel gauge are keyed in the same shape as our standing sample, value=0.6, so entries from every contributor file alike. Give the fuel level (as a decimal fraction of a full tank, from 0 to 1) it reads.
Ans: value=0.25
